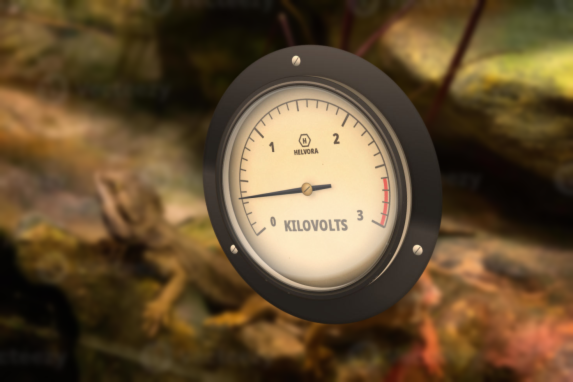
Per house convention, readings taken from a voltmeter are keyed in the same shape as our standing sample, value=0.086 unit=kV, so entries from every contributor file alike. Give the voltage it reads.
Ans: value=0.35 unit=kV
